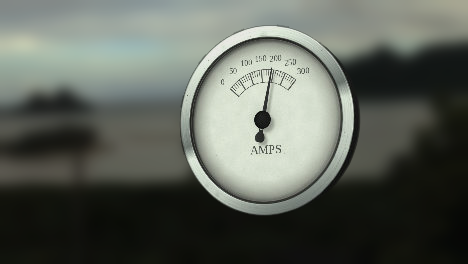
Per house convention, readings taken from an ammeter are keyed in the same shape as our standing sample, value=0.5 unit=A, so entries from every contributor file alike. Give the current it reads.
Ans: value=200 unit=A
